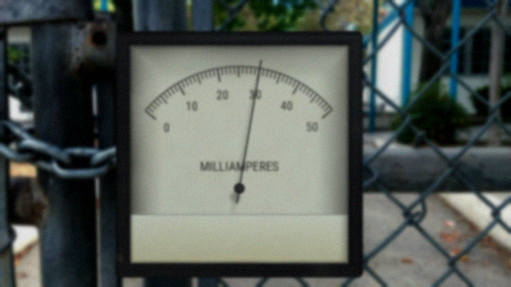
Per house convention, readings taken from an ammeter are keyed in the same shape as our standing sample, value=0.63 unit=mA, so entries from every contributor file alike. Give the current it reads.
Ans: value=30 unit=mA
